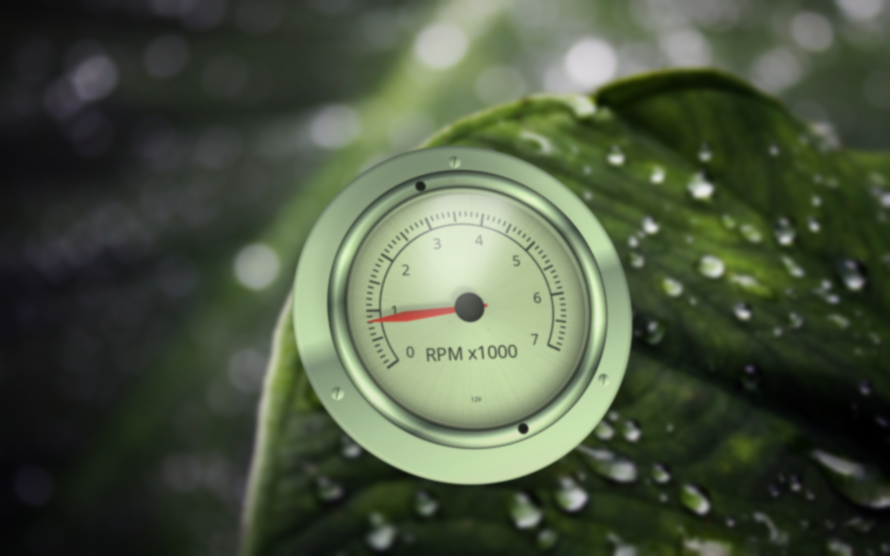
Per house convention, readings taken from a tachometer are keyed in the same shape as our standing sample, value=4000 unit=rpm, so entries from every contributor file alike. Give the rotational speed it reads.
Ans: value=800 unit=rpm
